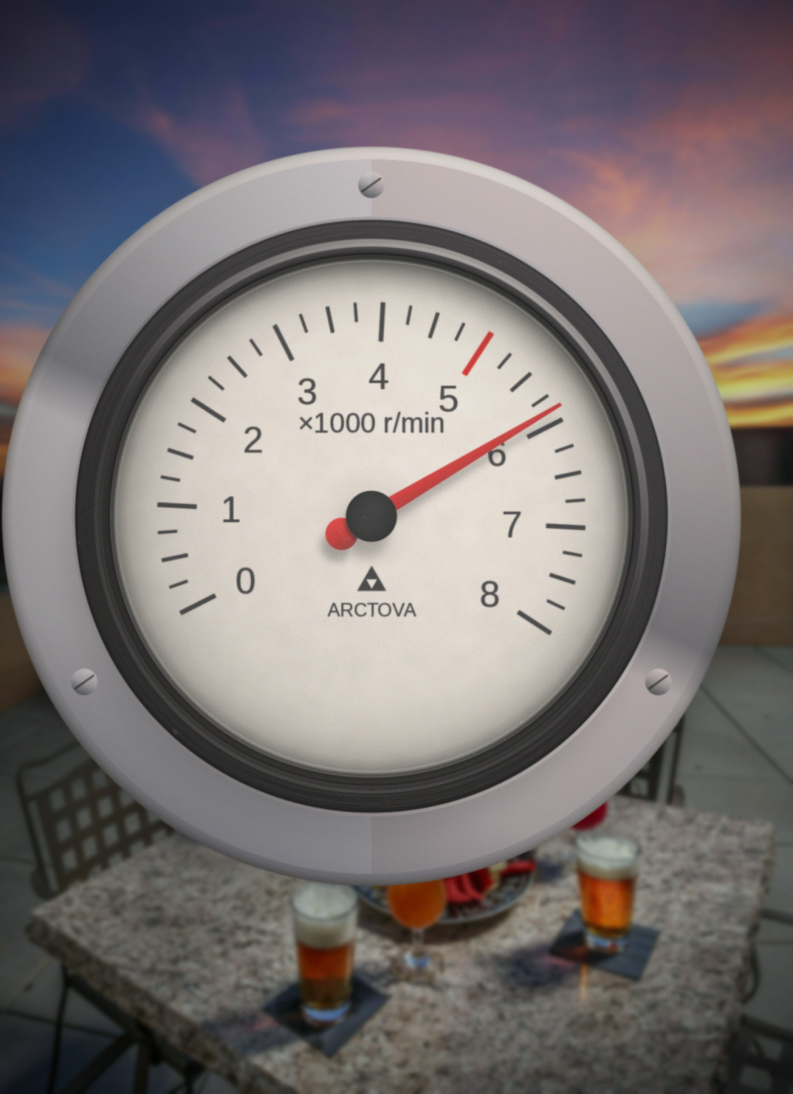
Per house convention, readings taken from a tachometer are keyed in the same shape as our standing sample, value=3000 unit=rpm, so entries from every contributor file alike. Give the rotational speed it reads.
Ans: value=5875 unit=rpm
